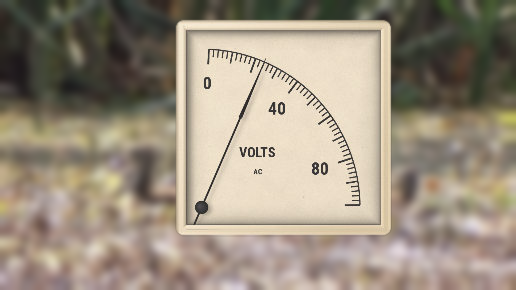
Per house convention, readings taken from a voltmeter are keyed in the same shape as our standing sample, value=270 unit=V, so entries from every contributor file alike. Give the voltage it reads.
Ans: value=24 unit=V
